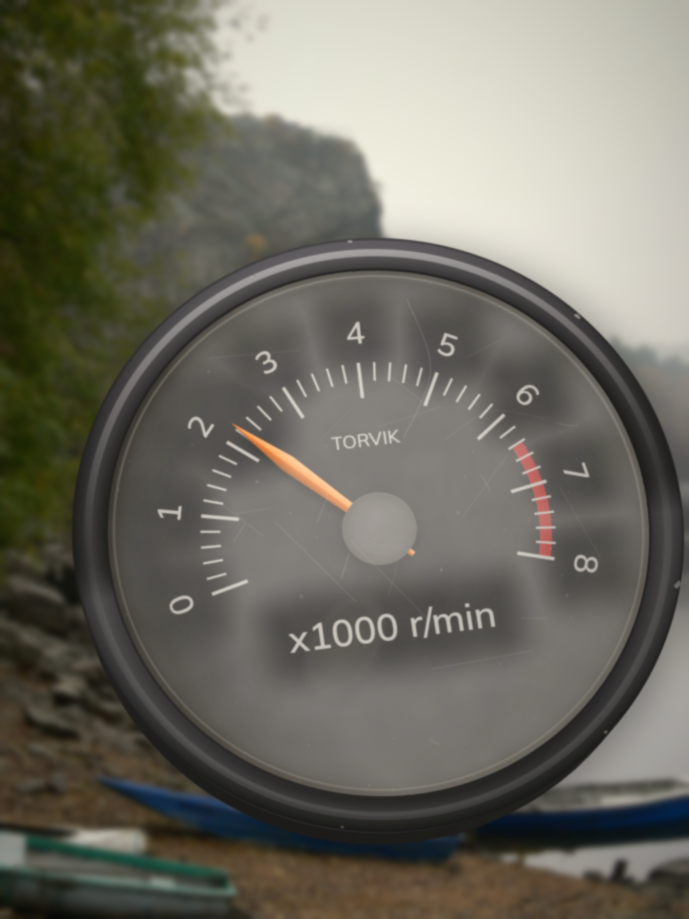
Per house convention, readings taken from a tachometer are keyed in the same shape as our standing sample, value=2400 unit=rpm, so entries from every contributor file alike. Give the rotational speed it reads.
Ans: value=2200 unit=rpm
